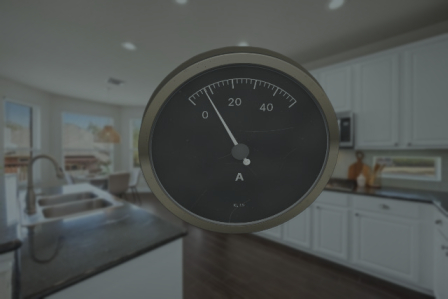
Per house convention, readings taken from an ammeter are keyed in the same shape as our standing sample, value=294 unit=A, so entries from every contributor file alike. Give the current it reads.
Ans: value=8 unit=A
